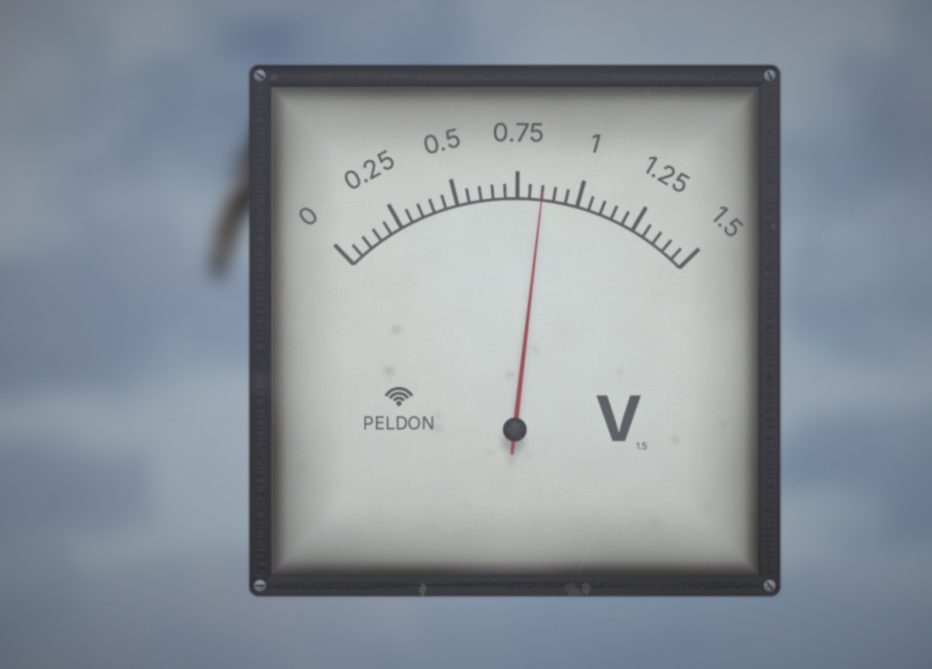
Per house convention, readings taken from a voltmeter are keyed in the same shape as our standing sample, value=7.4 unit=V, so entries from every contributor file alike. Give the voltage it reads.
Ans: value=0.85 unit=V
